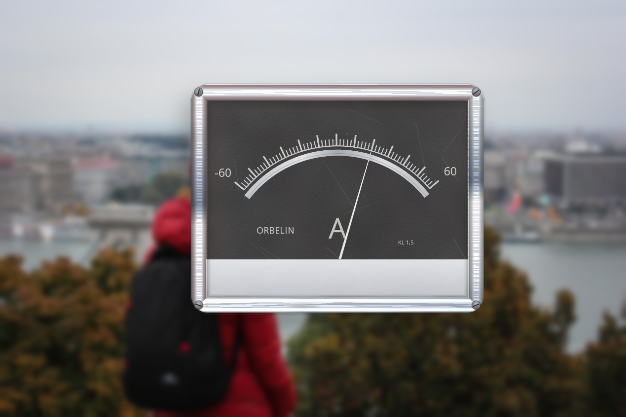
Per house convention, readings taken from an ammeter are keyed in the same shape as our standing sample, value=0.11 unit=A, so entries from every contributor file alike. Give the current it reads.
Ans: value=20 unit=A
